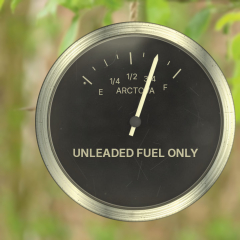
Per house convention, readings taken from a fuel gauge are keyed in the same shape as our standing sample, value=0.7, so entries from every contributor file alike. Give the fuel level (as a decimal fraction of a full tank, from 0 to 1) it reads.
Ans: value=0.75
